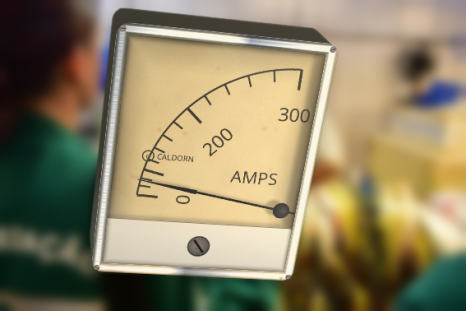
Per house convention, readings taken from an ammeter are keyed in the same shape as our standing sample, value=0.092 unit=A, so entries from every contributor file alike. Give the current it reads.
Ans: value=80 unit=A
